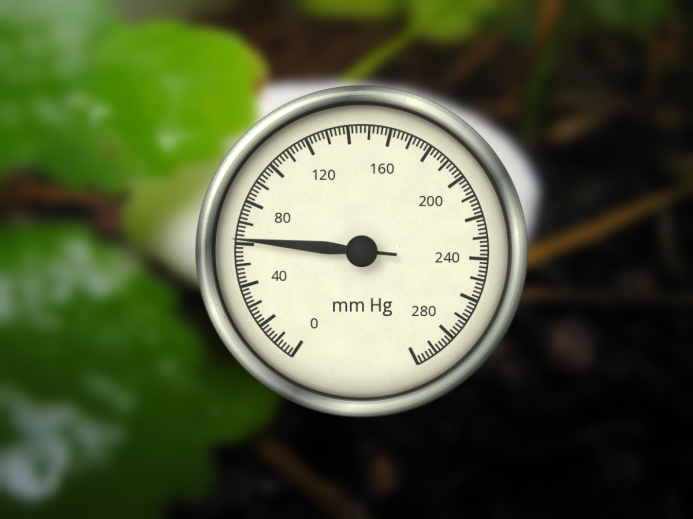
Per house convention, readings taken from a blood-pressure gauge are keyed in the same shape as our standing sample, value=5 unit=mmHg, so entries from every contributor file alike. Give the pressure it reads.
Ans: value=62 unit=mmHg
